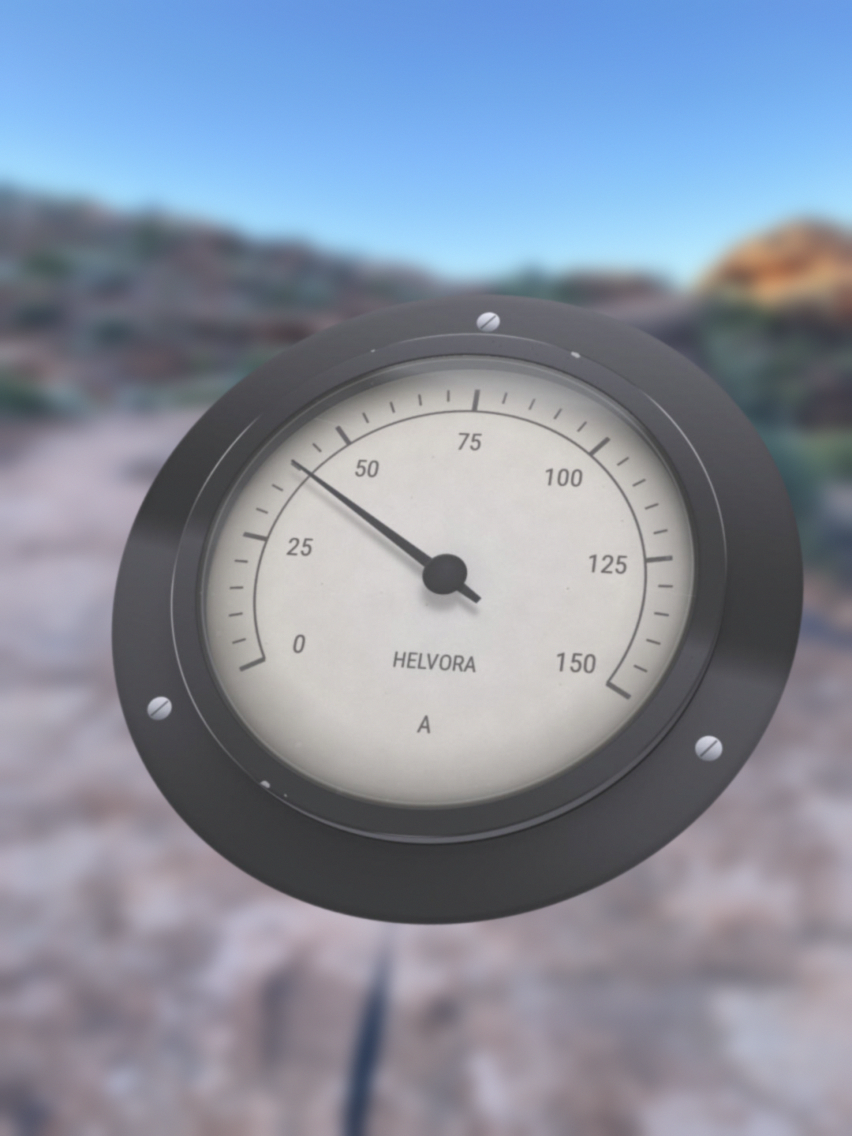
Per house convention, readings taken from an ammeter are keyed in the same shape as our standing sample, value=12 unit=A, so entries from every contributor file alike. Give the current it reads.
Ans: value=40 unit=A
